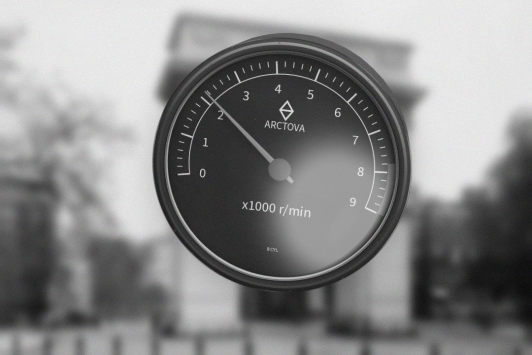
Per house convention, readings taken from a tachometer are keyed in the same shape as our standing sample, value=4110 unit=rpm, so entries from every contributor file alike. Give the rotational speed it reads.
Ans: value=2200 unit=rpm
